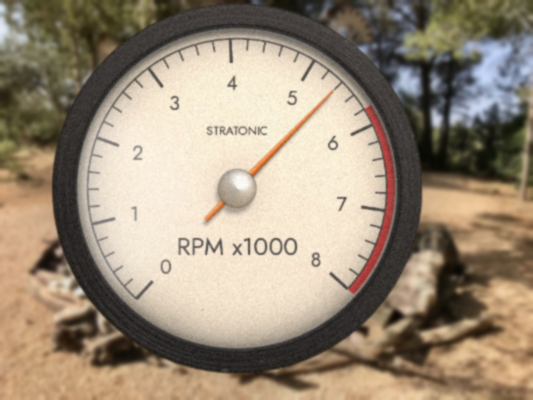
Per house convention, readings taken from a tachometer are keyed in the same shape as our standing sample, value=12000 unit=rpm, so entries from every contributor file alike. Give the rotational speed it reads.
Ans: value=5400 unit=rpm
